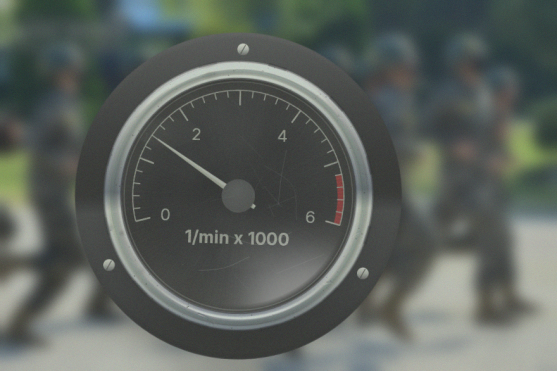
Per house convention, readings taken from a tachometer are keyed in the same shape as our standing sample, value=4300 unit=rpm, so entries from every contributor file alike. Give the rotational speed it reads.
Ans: value=1400 unit=rpm
